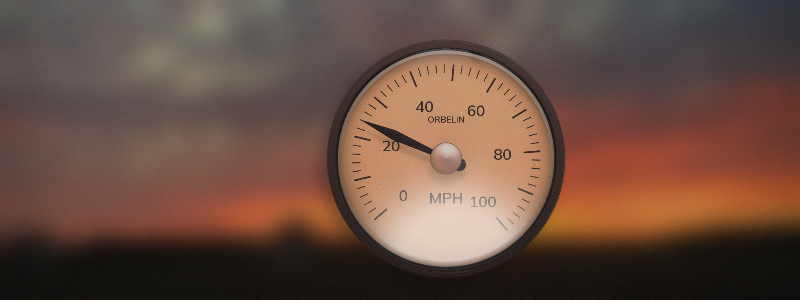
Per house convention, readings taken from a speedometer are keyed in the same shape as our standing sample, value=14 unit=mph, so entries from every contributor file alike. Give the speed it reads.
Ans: value=24 unit=mph
